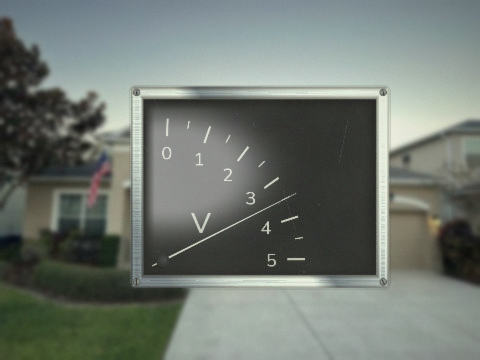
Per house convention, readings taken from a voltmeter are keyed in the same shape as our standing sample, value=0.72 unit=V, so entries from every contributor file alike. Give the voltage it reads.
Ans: value=3.5 unit=V
